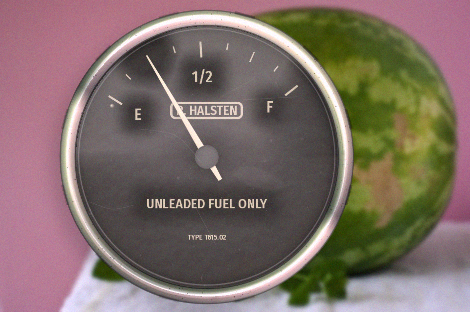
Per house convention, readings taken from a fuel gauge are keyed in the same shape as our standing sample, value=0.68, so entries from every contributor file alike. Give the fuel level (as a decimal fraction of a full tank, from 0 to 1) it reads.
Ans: value=0.25
